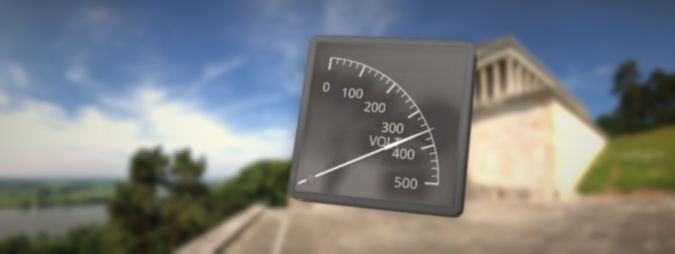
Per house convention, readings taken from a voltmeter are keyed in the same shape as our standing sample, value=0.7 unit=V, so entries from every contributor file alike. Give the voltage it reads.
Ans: value=360 unit=V
